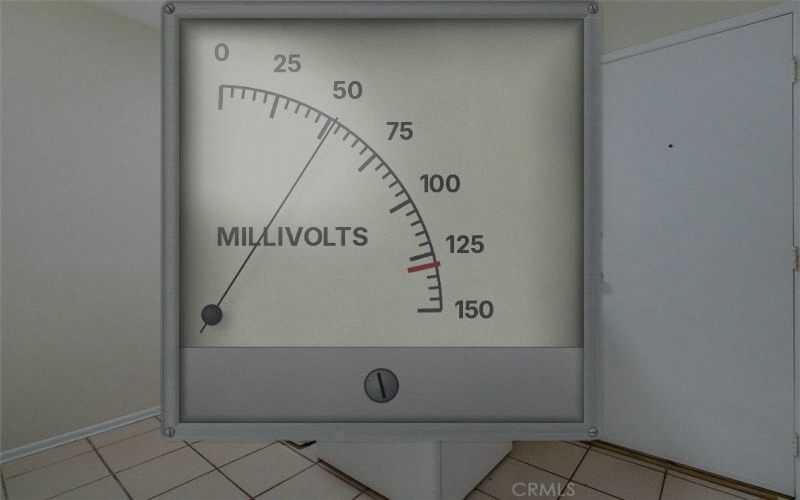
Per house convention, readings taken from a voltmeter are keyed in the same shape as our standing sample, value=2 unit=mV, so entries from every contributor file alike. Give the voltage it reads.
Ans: value=52.5 unit=mV
